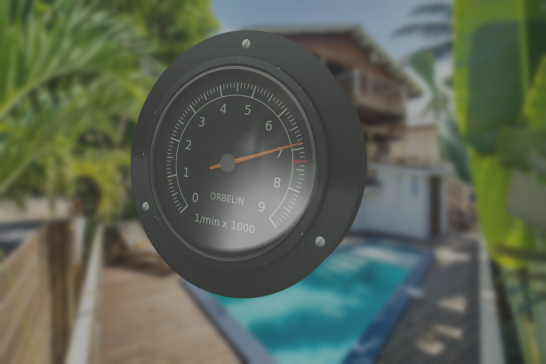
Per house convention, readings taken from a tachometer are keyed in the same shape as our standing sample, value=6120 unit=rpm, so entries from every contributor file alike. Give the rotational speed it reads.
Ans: value=6900 unit=rpm
